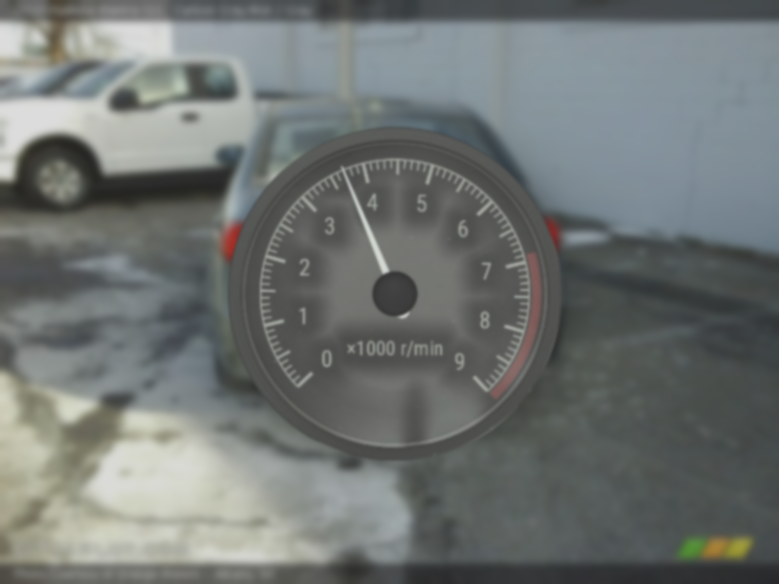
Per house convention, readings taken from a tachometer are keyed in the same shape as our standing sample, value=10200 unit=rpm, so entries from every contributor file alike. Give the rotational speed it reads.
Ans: value=3700 unit=rpm
